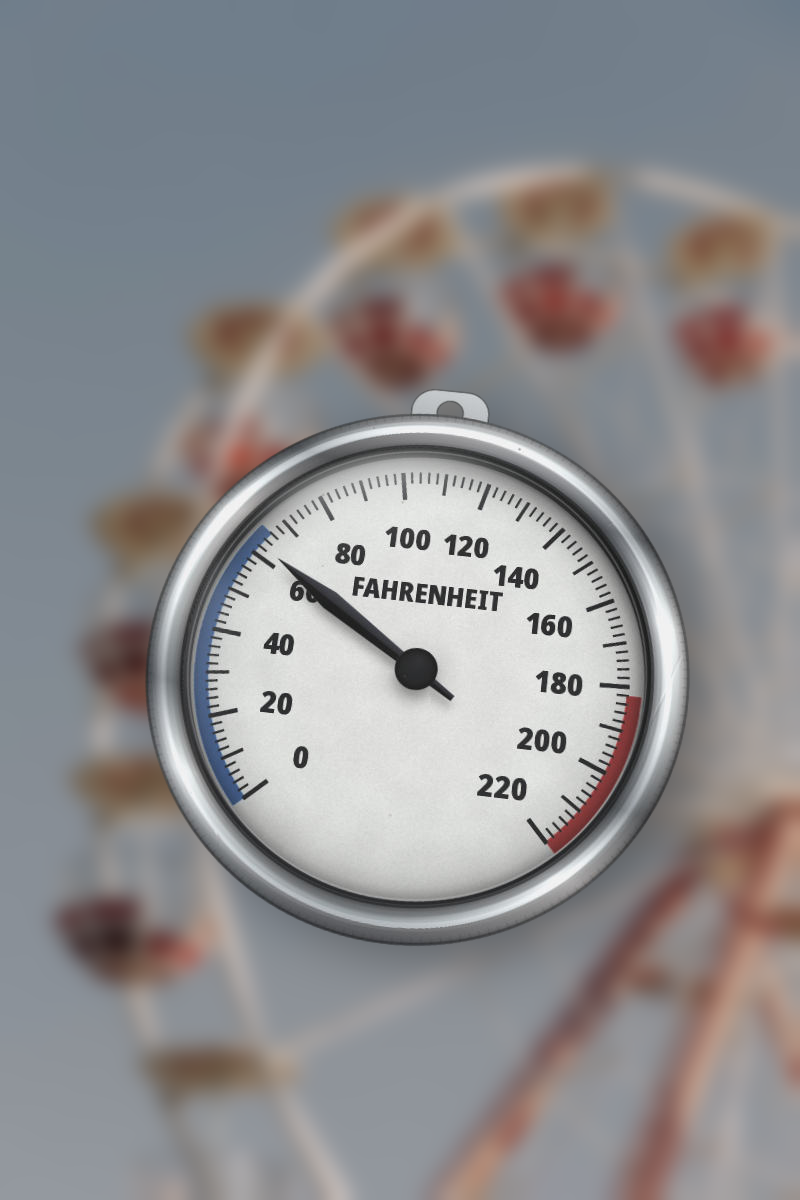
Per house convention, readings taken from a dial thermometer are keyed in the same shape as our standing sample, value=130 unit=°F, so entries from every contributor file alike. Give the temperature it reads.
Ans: value=62 unit=°F
